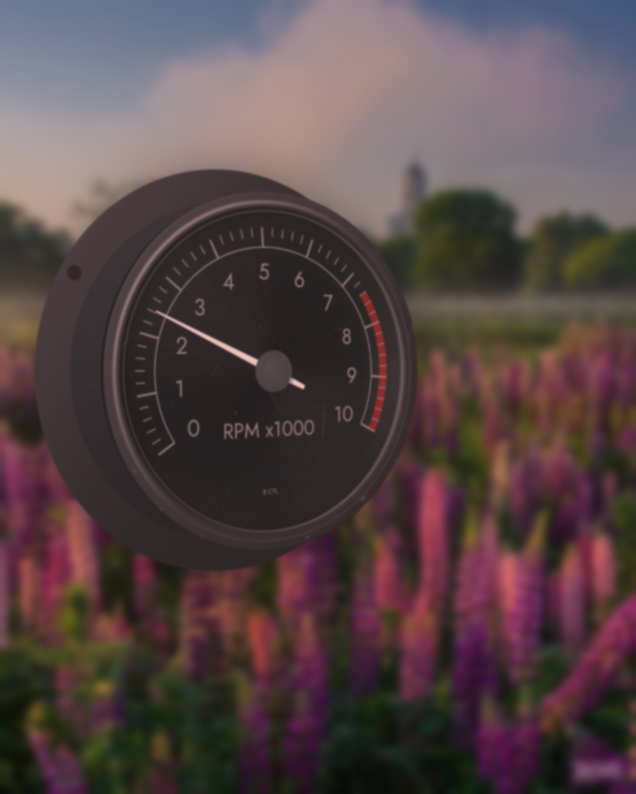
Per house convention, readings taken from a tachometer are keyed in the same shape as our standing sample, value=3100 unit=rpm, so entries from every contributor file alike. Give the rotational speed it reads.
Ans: value=2400 unit=rpm
